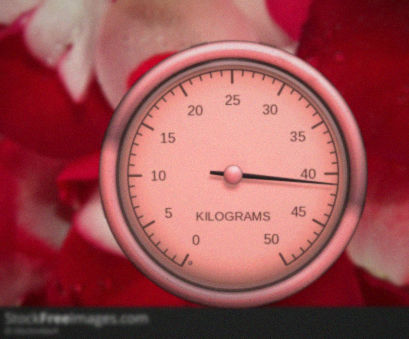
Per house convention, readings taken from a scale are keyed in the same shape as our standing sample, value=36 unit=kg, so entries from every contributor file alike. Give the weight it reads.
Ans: value=41 unit=kg
